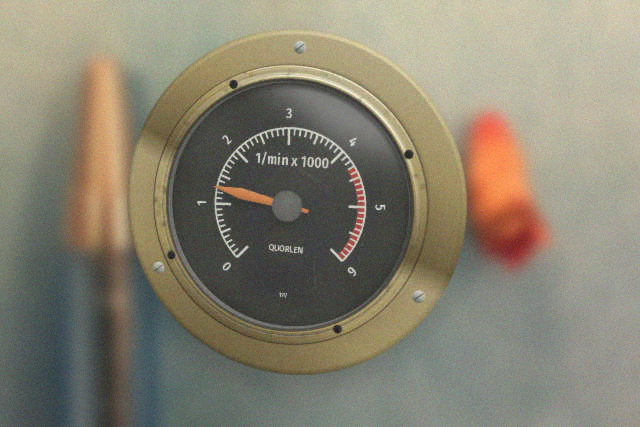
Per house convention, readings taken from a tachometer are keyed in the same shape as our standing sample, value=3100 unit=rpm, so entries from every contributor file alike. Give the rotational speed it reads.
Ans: value=1300 unit=rpm
